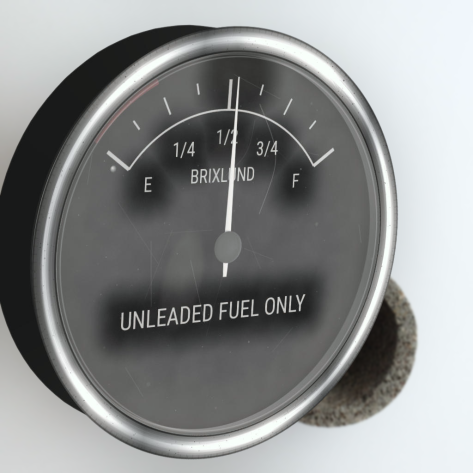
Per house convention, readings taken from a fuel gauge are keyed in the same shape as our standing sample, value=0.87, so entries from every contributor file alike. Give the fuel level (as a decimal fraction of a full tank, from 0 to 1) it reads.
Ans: value=0.5
